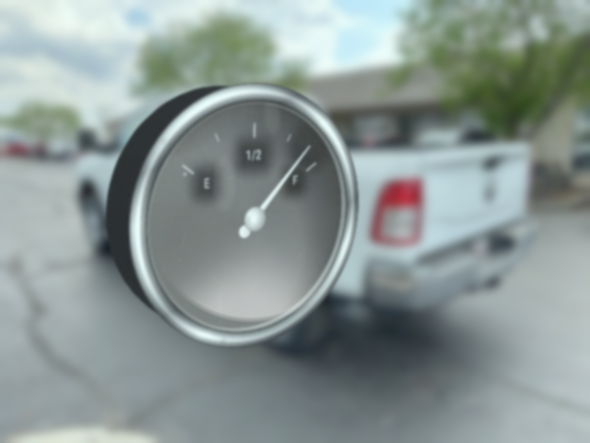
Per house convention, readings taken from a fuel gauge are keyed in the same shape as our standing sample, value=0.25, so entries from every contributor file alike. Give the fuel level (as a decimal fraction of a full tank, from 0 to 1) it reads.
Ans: value=0.875
